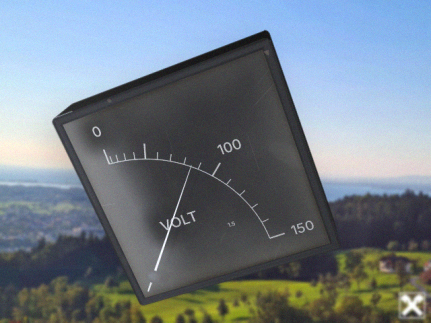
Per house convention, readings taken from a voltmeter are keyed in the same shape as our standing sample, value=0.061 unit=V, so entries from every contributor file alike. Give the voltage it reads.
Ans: value=85 unit=V
